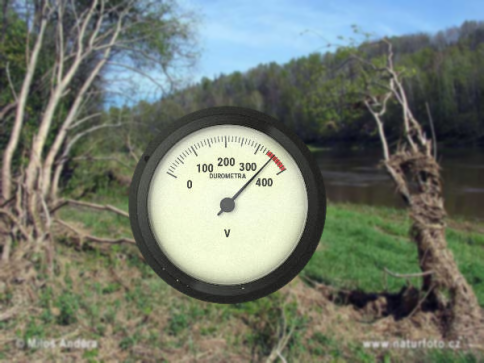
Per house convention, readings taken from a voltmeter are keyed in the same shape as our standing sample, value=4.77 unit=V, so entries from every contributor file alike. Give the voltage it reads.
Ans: value=350 unit=V
